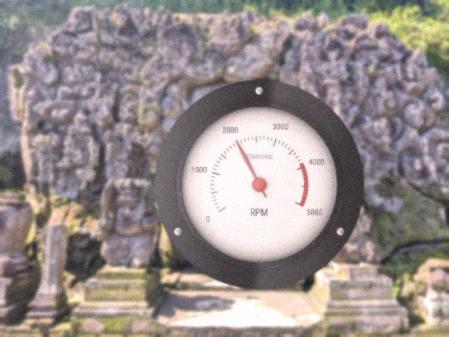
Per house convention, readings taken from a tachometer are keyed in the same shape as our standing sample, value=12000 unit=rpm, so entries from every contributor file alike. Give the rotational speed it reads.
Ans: value=2000 unit=rpm
